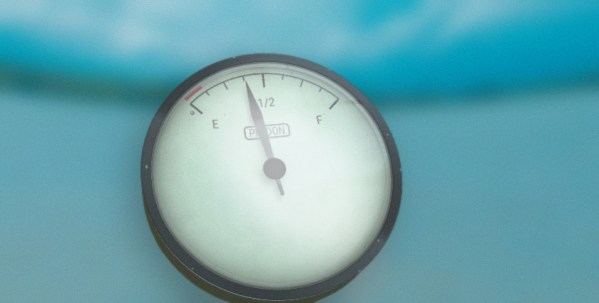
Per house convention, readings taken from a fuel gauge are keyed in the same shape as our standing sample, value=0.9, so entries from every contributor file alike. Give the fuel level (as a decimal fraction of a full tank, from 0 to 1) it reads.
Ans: value=0.375
